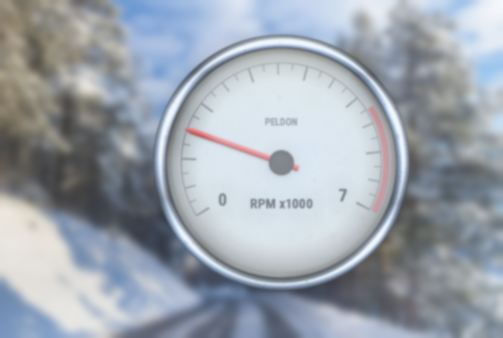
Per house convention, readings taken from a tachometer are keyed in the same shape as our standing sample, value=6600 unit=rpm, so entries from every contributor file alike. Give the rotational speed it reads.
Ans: value=1500 unit=rpm
